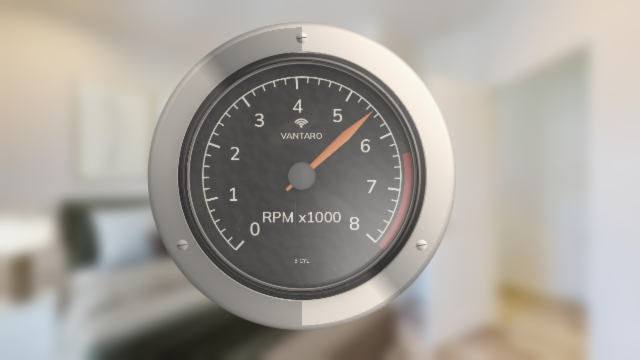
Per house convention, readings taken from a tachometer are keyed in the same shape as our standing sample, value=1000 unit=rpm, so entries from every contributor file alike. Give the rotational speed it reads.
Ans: value=5500 unit=rpm
